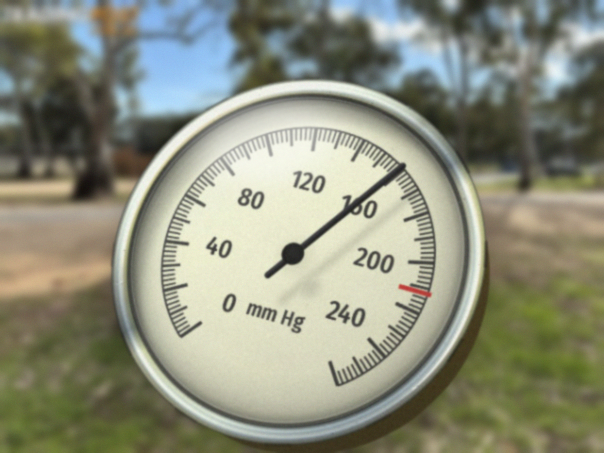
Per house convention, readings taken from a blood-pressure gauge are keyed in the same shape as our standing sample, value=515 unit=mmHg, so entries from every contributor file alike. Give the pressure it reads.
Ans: value=160 unit=mmHg
